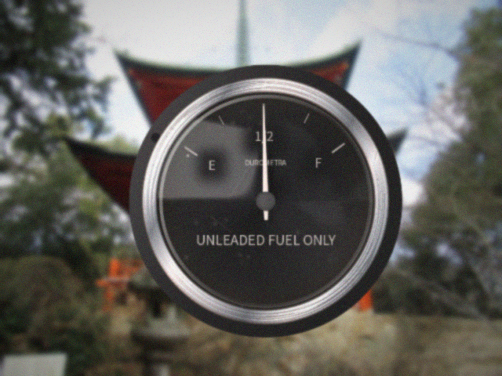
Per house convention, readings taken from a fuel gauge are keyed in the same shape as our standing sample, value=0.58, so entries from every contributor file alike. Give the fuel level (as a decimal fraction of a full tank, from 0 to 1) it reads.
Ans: value=0.5
